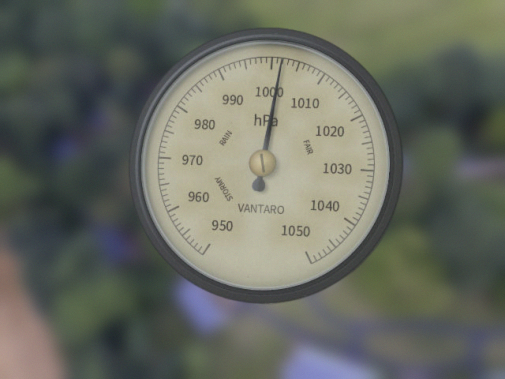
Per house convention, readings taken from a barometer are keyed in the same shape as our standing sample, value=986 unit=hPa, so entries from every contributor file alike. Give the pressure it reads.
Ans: value=1002 unit=hPa
